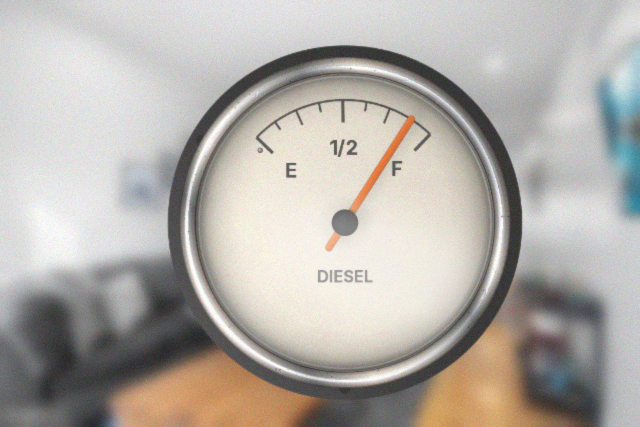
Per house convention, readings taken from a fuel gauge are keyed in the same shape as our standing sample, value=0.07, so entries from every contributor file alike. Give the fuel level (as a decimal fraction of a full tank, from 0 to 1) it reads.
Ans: value=0.875
